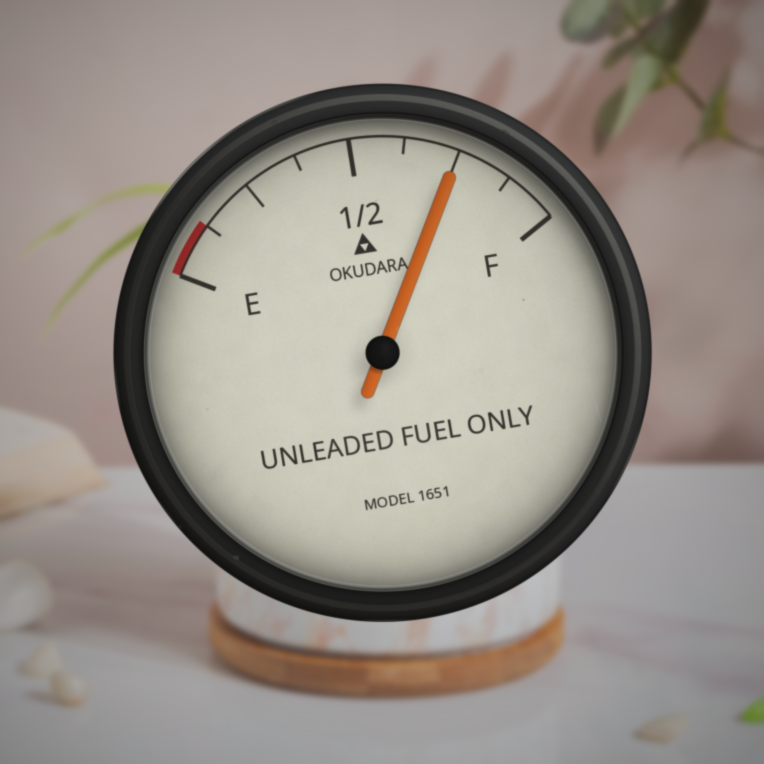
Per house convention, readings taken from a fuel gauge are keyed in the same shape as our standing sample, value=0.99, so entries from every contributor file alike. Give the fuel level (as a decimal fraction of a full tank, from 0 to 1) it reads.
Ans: value=0.75
